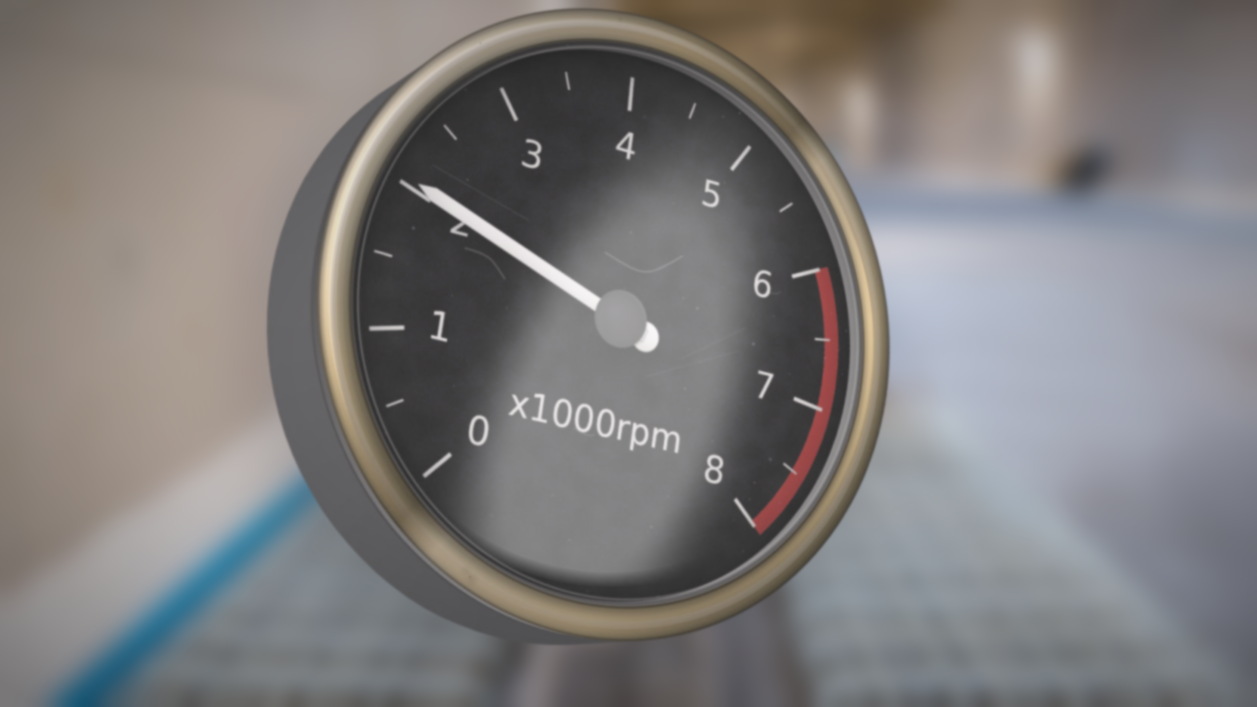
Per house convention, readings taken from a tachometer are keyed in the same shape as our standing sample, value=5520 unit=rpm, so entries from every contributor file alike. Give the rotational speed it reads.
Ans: value=2000 unit=rpm
